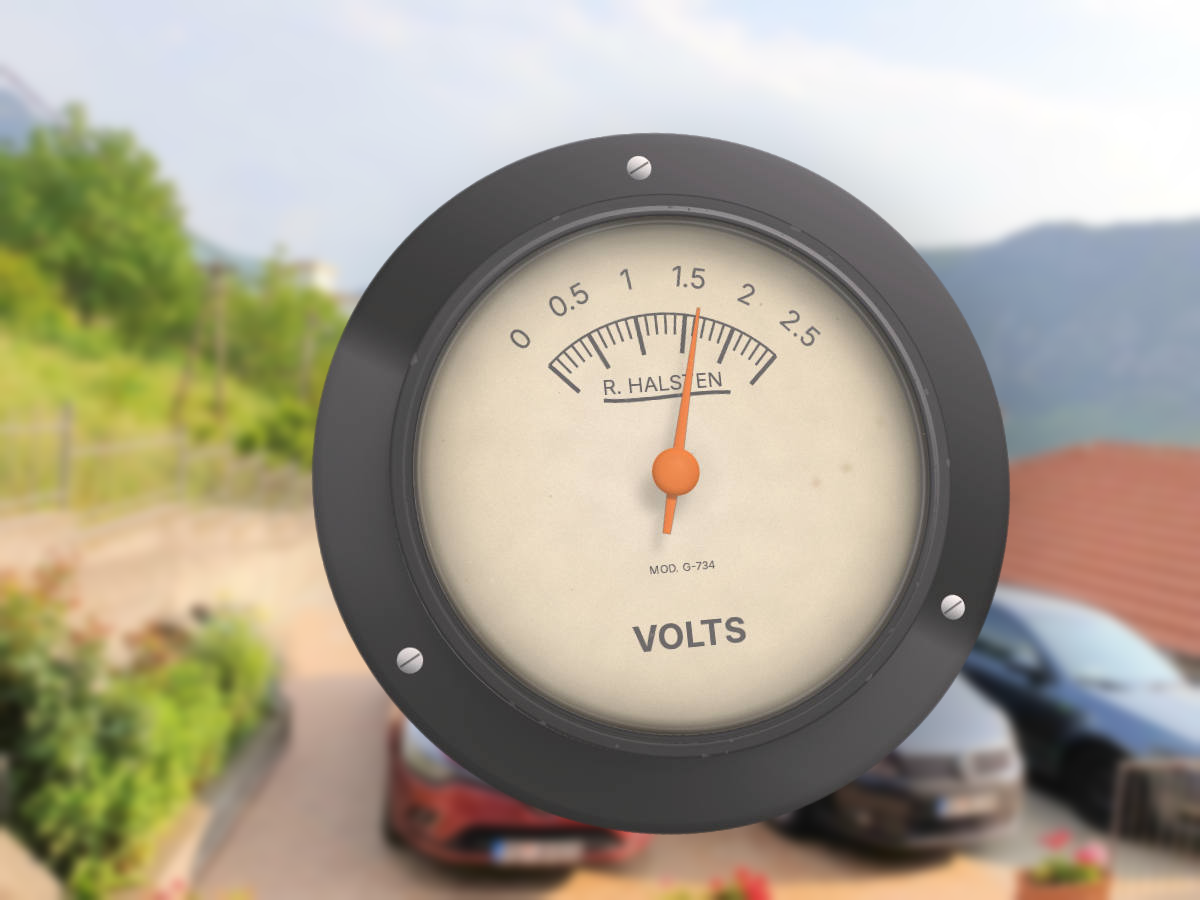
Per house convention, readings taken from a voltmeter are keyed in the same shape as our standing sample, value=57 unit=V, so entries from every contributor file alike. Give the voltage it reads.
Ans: value=1.6 unit=V
